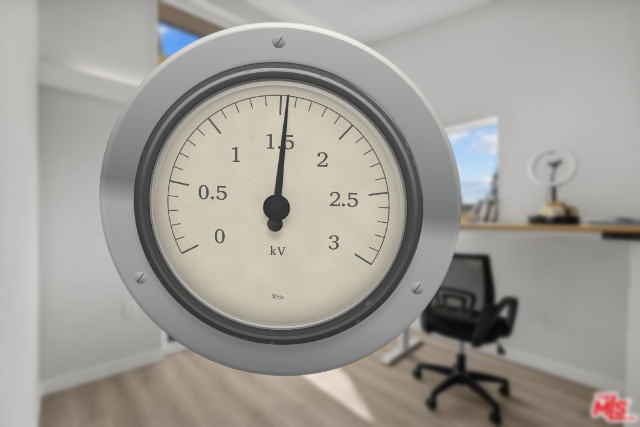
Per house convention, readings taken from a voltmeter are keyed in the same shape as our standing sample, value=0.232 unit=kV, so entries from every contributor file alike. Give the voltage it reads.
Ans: value=1.55 unit=kV
